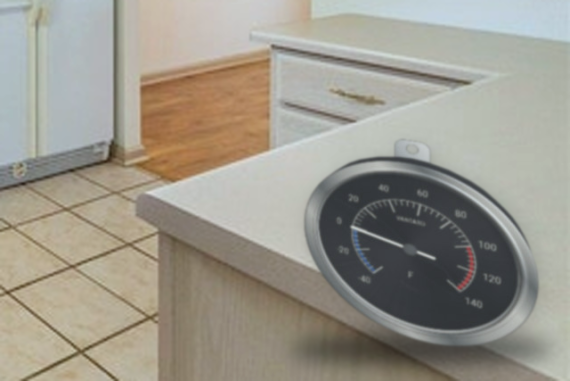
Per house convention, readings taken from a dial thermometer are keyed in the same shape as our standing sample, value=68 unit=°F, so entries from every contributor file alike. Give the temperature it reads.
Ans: value=0 unit=°F
